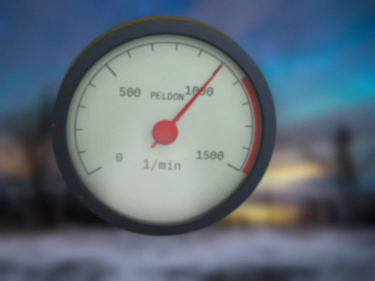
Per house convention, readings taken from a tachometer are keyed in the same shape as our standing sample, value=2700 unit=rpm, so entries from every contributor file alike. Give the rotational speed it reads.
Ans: value=1000 unit=rpm
